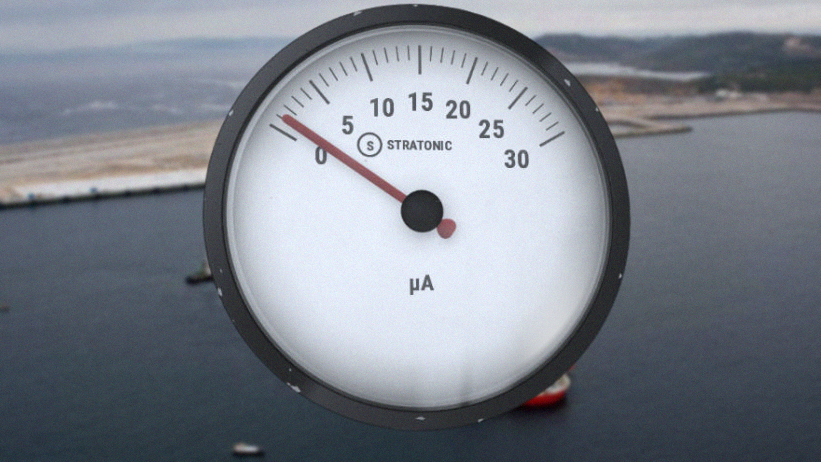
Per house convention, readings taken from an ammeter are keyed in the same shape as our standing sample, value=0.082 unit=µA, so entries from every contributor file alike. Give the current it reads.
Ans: value=1 unit=µA
